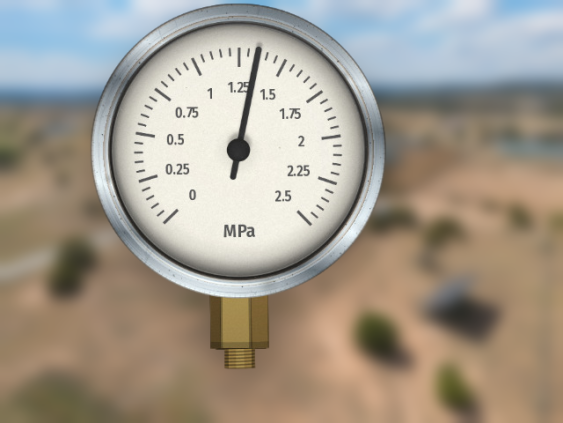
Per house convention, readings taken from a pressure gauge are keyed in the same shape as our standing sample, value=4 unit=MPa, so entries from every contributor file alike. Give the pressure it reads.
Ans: value=1.35 unit=MPa
